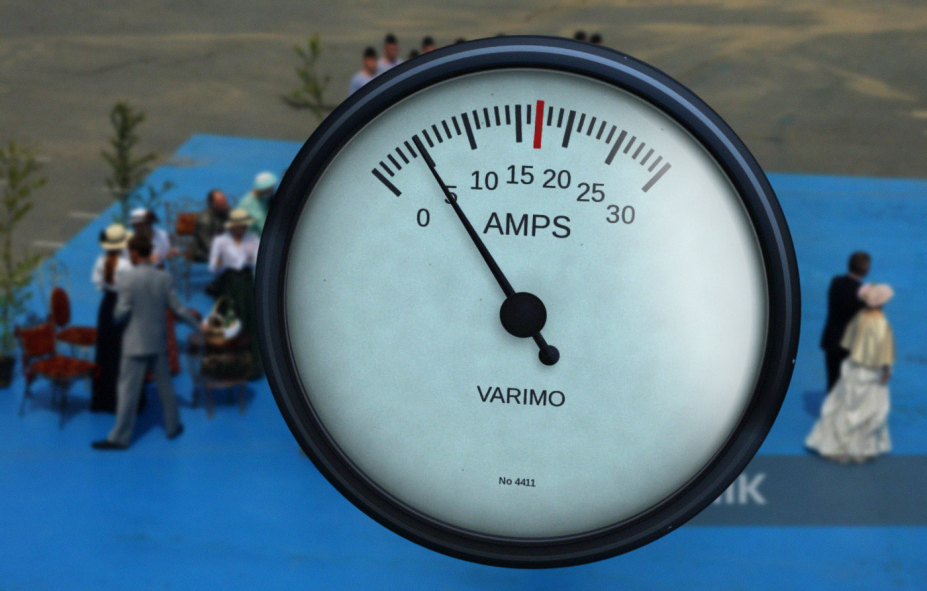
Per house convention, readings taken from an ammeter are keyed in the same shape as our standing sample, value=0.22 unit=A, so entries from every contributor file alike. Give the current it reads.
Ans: value=5 unit=A
